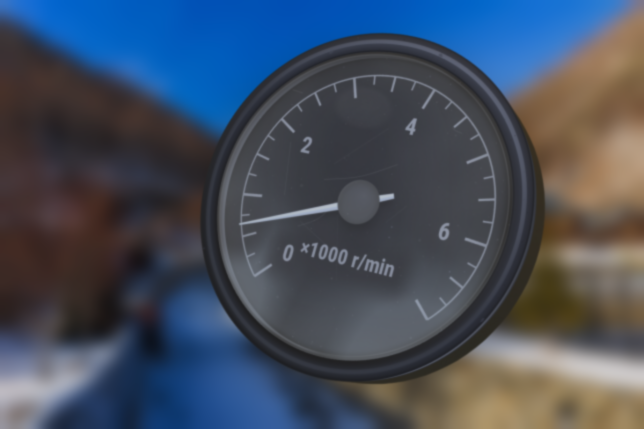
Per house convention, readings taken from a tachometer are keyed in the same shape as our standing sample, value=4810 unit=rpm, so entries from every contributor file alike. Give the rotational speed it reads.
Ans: value=625 unit=rpm
